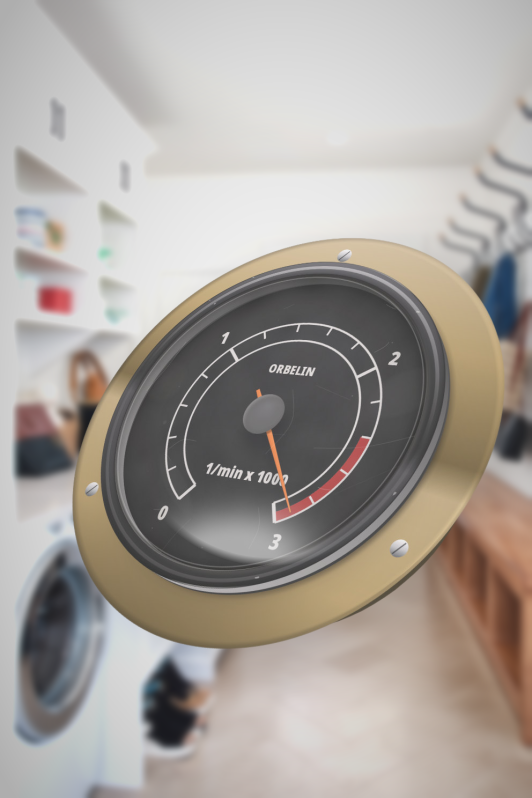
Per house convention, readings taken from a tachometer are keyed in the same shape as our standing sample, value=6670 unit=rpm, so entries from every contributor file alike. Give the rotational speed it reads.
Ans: value=2900 unit=rpm
